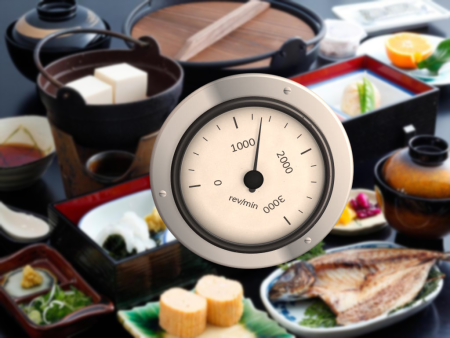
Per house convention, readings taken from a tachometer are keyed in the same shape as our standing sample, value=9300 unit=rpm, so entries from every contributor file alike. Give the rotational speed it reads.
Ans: value=1300 unit=rpm
